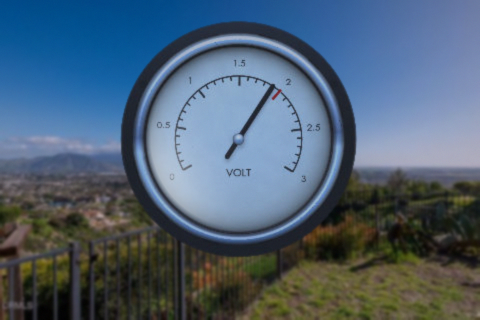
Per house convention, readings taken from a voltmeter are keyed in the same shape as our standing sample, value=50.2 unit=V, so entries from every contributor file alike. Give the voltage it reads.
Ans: value=1.9 unit=V
